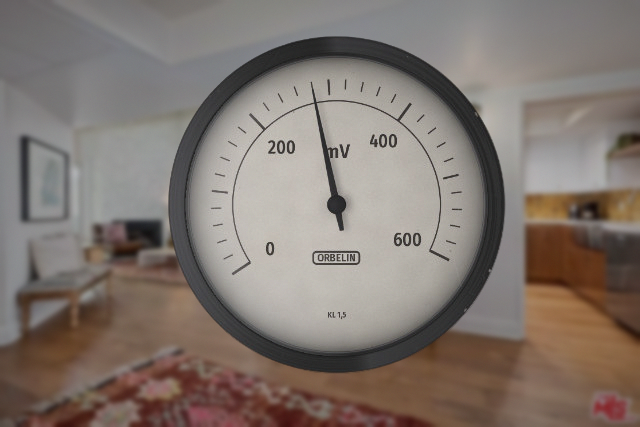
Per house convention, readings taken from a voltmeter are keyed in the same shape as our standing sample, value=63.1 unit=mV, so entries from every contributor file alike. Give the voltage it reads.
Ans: value=280 unit=mV
